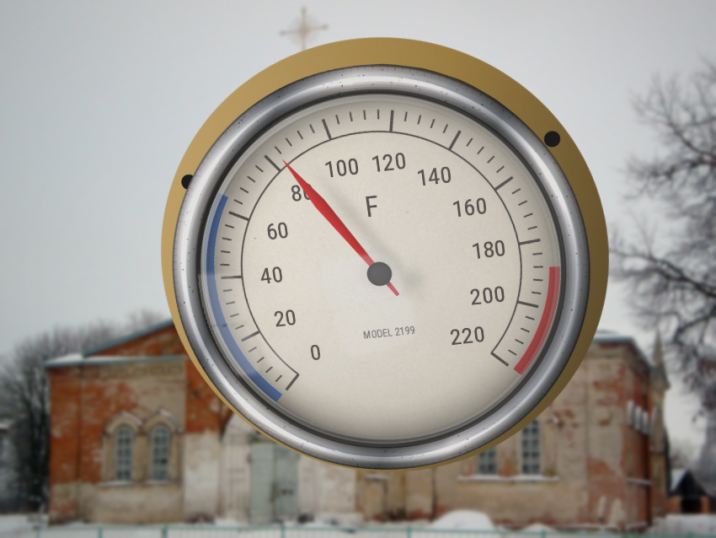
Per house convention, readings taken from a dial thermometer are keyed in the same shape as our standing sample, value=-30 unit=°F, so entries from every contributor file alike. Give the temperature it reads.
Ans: value=84 unit=°F
